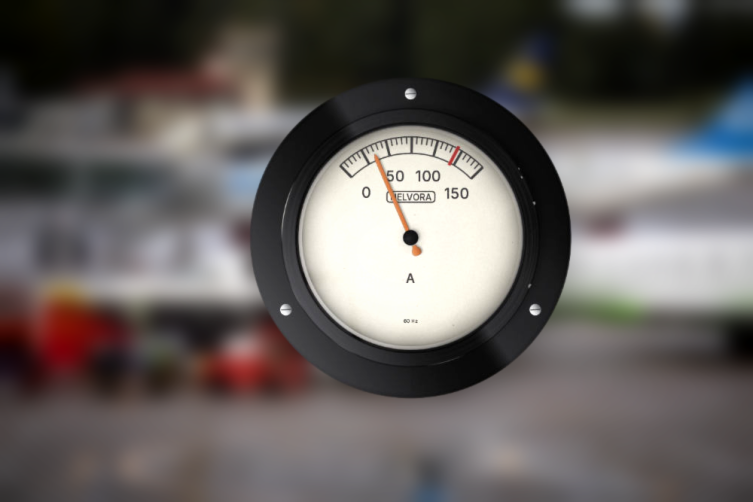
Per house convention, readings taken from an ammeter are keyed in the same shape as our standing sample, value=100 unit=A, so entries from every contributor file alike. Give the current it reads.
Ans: value=35 unit=A
